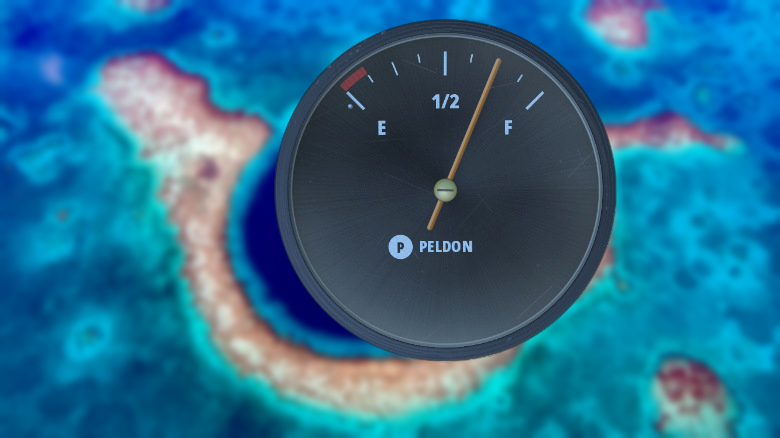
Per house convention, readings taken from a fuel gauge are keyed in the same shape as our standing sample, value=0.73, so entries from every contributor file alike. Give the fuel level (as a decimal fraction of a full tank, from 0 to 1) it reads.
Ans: value=0.75
